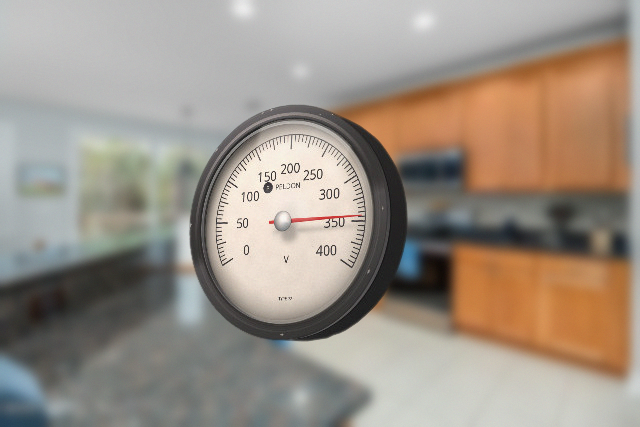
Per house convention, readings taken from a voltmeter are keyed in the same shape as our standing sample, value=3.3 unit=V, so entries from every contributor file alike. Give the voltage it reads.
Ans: value=345 unit=V
